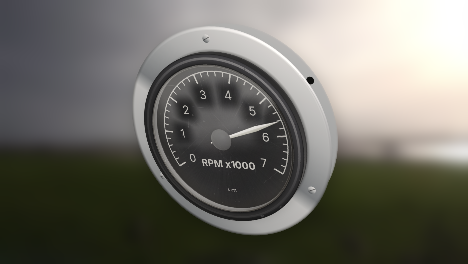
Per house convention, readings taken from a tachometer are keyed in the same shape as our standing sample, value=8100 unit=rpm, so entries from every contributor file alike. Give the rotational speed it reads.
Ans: value=5600 unit=rpm
